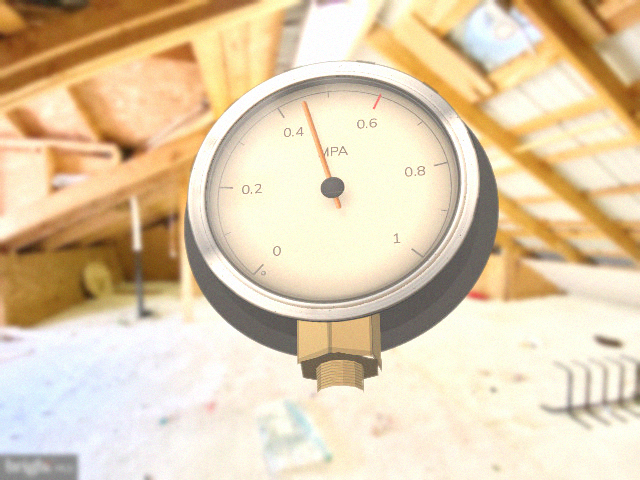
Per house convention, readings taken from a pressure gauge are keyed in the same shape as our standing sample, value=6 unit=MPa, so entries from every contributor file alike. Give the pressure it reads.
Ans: value=0.45 unit=MPa
